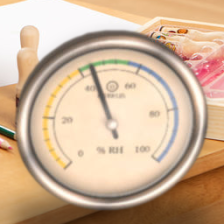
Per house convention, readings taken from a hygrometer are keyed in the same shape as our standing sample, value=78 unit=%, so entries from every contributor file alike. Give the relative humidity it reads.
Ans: value=44 unit=%
